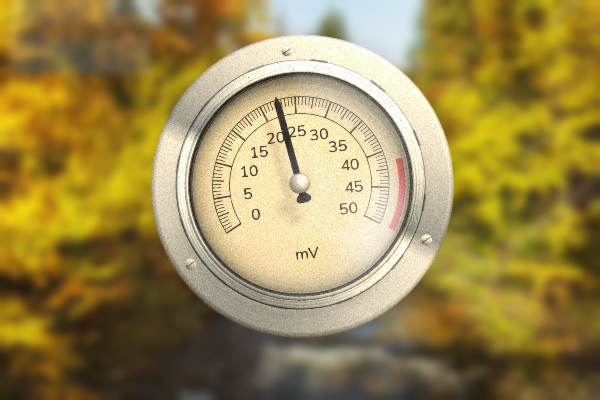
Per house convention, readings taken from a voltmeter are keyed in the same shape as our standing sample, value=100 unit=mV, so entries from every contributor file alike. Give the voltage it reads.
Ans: value=22.5 unit=mV
